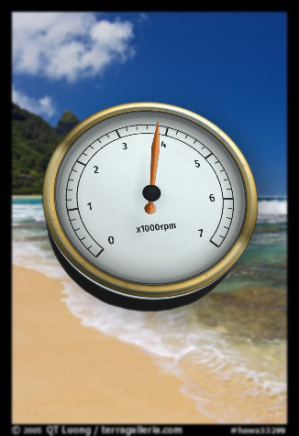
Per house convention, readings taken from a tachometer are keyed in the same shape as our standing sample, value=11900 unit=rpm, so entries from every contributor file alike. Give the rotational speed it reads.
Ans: value=3800 unit=rpm
